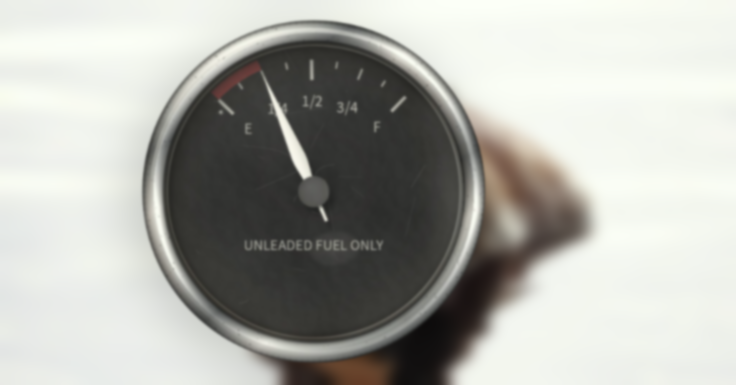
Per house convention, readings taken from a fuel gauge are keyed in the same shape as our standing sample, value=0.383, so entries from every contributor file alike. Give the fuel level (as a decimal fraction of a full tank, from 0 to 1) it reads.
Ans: value=0.25
